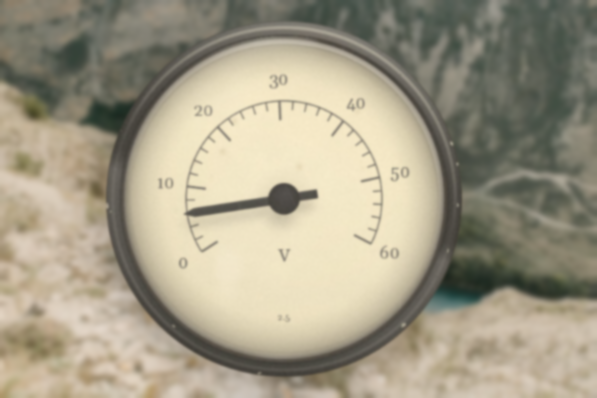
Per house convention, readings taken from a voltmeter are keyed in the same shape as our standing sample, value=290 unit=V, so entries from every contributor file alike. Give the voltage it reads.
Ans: value=6 unit=V
